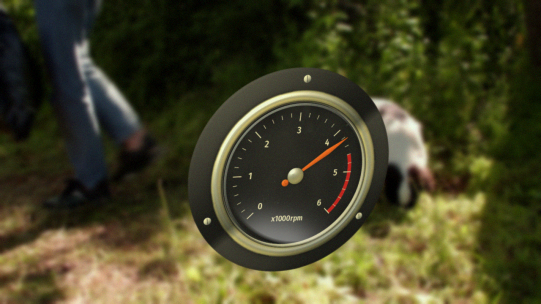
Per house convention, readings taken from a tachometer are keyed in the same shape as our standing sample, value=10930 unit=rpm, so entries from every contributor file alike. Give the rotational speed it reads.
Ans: value=4200 unit=rpm
